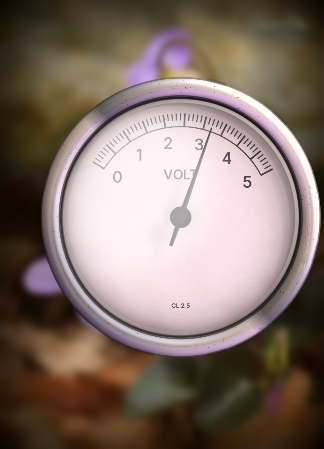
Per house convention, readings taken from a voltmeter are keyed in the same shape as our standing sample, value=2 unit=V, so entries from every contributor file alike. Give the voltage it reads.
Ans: value=3.2 unit=V
